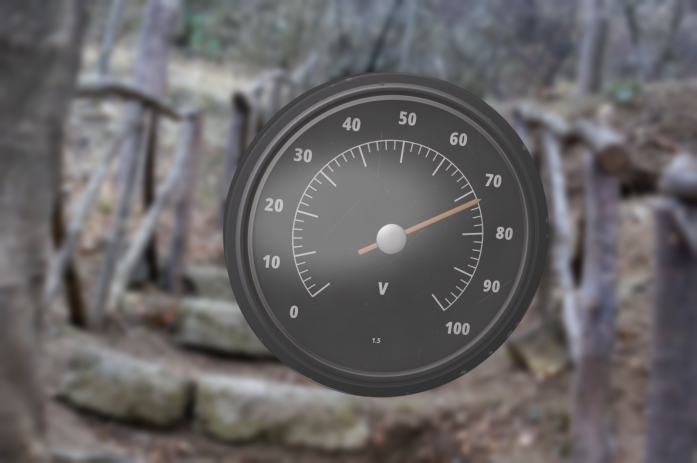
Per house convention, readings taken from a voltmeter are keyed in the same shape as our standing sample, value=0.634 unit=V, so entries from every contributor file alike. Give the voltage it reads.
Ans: value=72 unit=V
